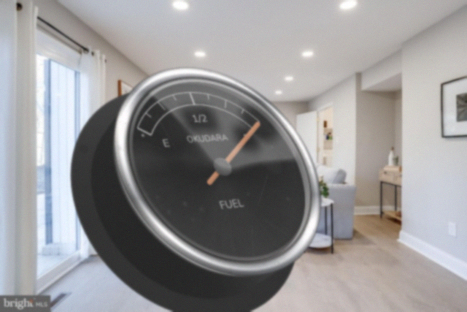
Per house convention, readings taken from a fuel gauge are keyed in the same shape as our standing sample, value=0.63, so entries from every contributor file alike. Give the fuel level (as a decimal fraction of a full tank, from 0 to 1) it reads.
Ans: value=1
